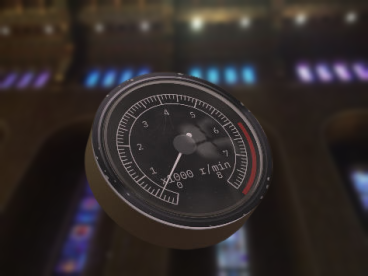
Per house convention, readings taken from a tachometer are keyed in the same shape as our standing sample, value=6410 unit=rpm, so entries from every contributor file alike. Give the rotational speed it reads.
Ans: value=400 unit=rpm
